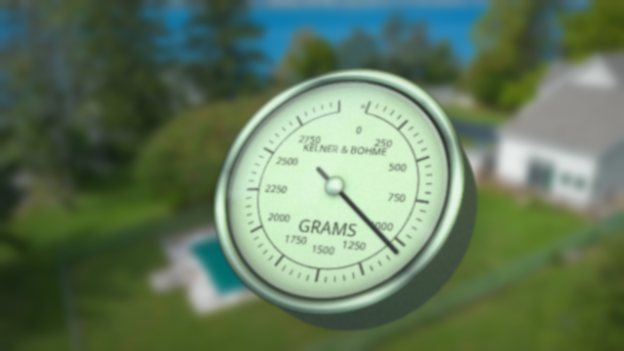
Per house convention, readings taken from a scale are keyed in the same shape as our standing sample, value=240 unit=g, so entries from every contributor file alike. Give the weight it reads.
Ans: value=1050 unit=g
